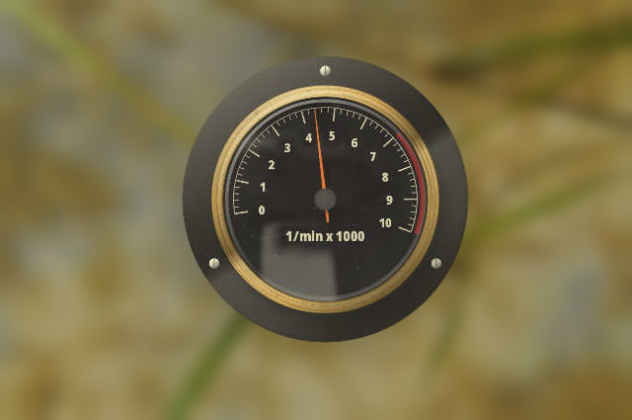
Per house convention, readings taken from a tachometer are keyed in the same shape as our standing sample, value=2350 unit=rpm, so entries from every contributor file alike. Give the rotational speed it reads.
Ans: value=4400 unit=rpm
